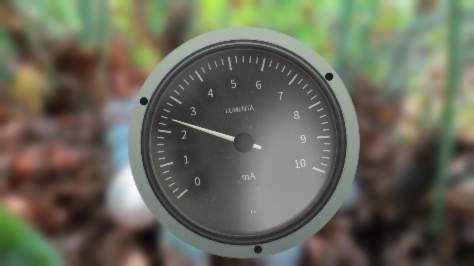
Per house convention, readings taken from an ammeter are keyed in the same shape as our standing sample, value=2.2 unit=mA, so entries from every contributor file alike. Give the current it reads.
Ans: value=2.4 unit=mA
